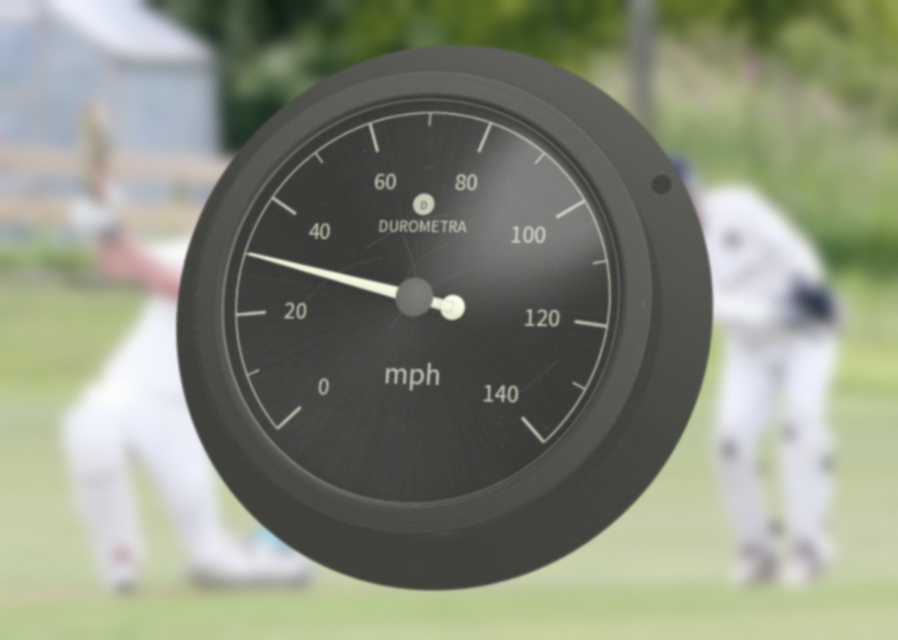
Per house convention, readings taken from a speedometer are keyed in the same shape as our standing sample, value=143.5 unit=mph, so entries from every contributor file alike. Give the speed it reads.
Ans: value=30 unit=mph
